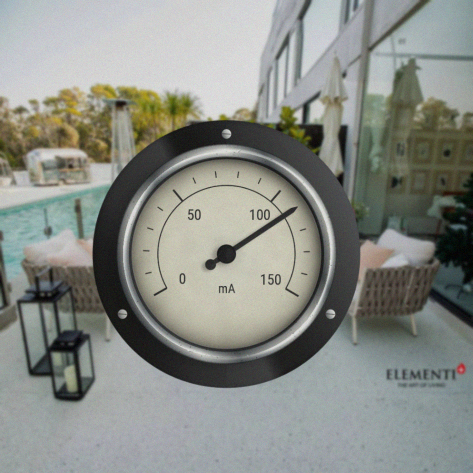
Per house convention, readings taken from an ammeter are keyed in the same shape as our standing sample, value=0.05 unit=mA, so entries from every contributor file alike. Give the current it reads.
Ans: value=110 unit=mA
